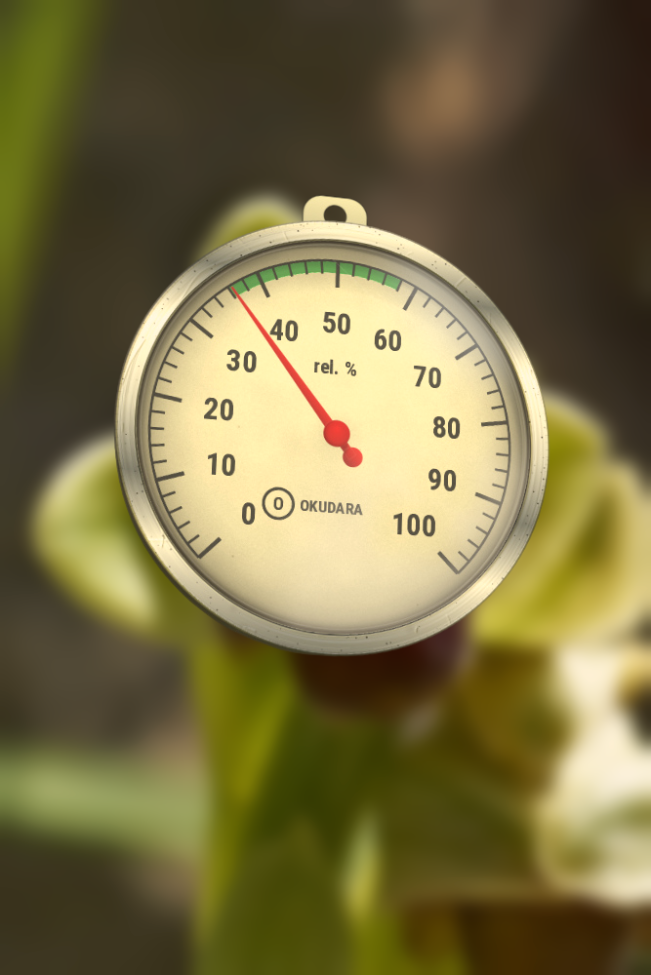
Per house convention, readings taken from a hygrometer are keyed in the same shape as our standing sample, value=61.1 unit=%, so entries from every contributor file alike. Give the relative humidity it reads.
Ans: value=36 unit=%
